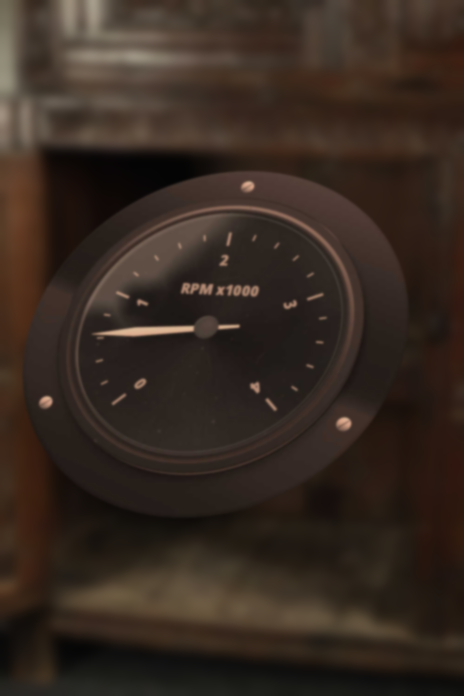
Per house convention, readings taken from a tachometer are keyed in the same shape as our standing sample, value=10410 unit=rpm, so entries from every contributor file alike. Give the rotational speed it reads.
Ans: value=600 unit=rpm
